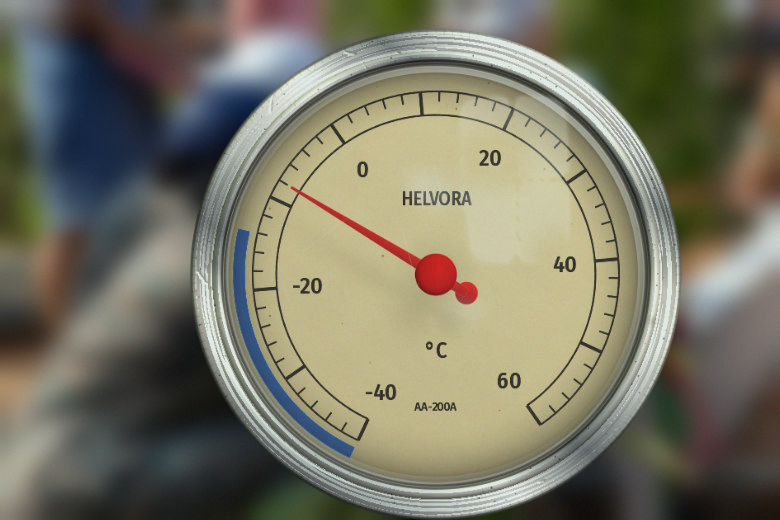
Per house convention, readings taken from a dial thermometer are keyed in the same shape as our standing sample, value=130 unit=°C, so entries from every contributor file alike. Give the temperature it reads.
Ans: value=-8 unit=°C
